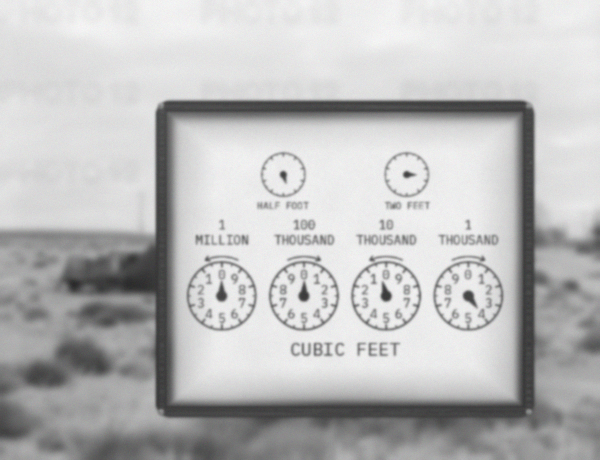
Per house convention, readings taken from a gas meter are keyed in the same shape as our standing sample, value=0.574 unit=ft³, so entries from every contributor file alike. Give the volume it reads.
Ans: value=400 unit=ft³
